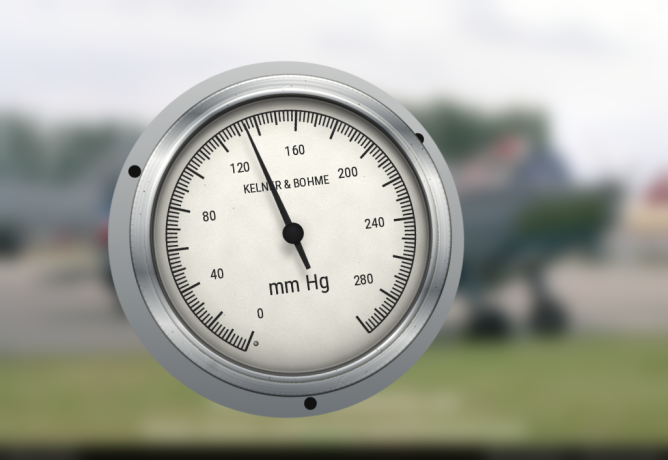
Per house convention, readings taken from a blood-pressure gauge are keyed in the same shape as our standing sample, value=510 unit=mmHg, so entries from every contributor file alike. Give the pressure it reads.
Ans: value=134 unit=mmHg
